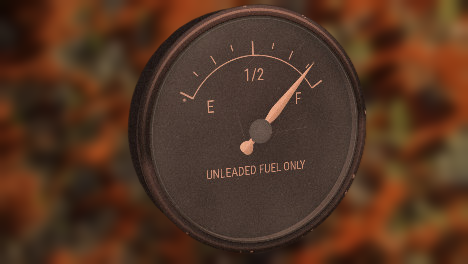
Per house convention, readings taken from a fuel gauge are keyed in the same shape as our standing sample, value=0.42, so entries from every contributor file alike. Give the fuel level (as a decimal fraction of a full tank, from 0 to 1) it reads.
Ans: value=0.875
